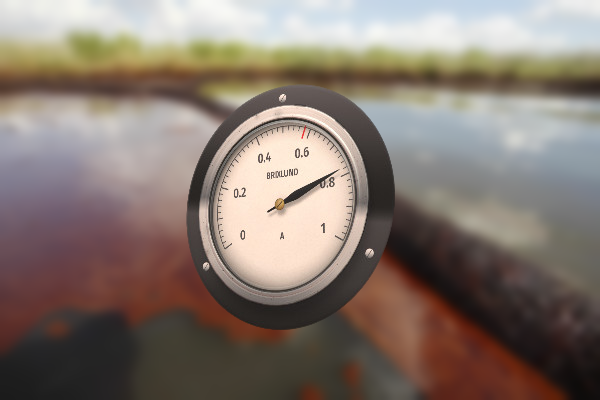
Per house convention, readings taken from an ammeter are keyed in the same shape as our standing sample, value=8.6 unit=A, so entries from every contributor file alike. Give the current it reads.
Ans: value=0.78 unit=A
